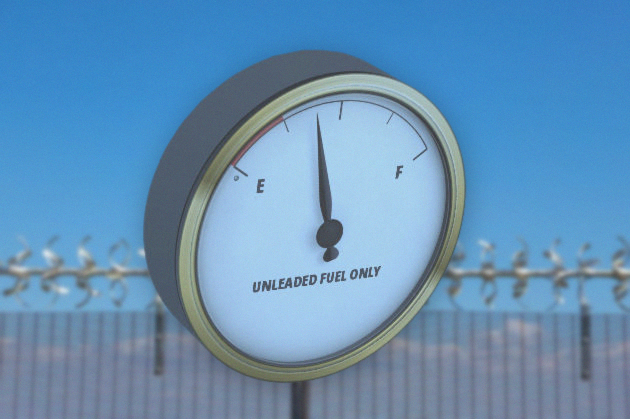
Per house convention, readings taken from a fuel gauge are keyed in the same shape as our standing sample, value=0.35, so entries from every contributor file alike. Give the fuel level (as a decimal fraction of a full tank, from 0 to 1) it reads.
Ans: value=0.375
